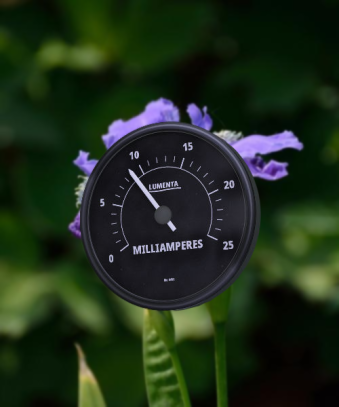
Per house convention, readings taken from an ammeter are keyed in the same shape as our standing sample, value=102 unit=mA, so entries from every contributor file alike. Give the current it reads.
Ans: value=9 unit=mA
